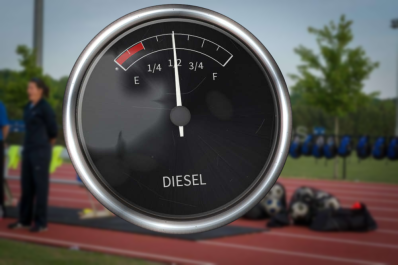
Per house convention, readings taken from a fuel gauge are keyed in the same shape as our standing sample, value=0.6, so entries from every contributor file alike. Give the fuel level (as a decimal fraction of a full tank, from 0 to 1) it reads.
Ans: value=0.5
